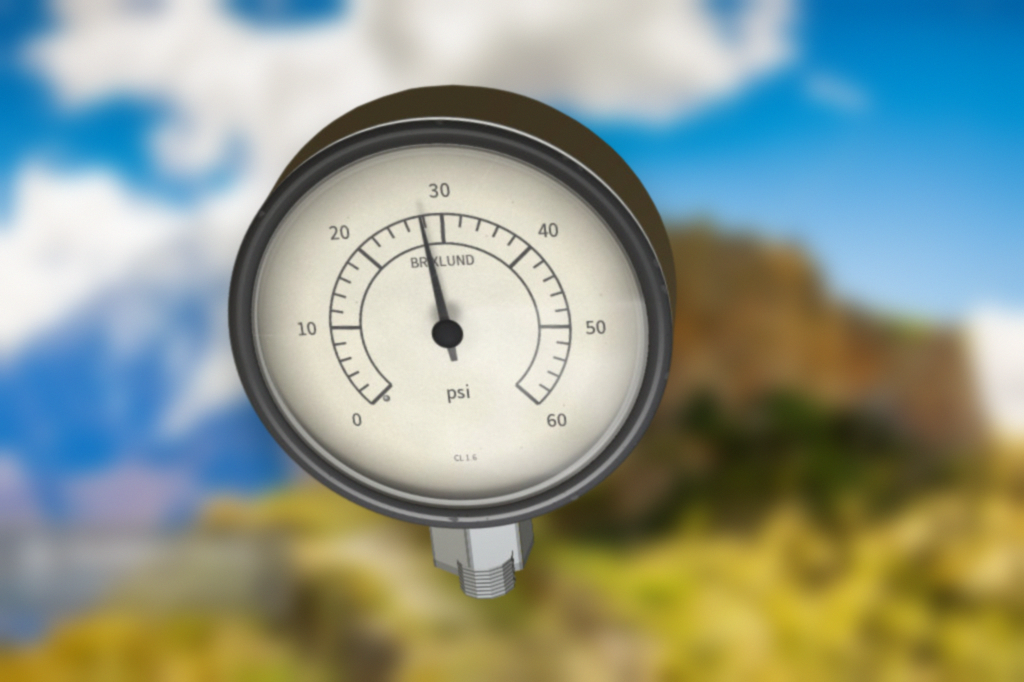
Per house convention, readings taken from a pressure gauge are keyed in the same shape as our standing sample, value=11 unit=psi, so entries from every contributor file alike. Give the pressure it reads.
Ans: value=28 unit=psi
